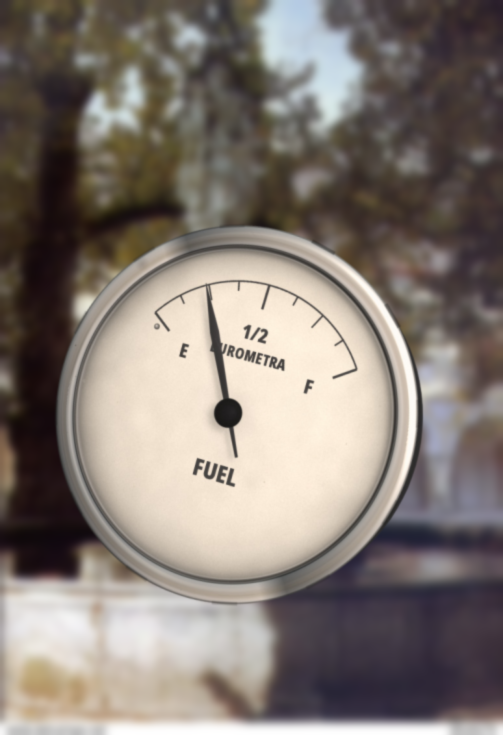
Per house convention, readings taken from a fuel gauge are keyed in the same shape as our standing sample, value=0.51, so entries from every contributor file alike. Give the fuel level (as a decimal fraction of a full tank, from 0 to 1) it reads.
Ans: value=0.25
